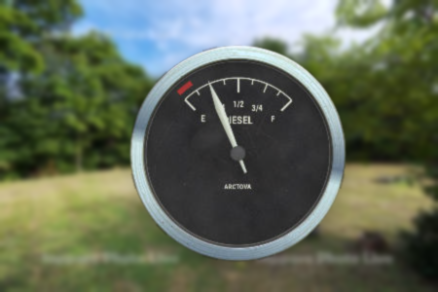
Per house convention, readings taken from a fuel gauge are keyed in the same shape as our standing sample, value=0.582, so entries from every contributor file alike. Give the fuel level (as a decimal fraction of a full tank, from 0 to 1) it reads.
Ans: value=0.25
